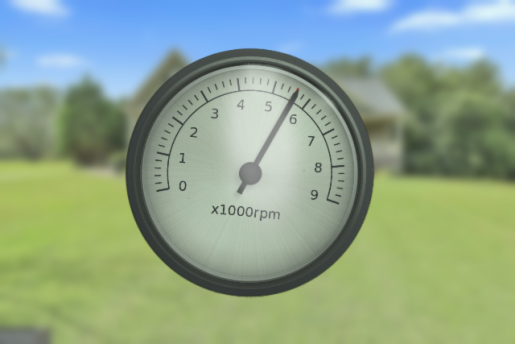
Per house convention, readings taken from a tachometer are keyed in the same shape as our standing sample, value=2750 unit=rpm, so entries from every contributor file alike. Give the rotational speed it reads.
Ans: value=5600 unit=rpm
